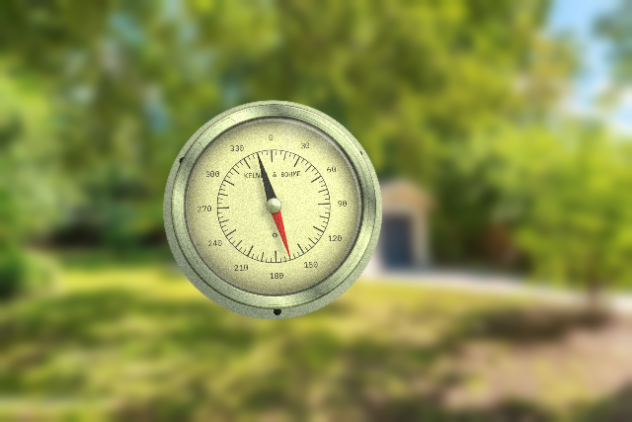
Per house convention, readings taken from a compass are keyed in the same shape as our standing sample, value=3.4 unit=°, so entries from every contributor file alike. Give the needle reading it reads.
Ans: value=165 unit=°
